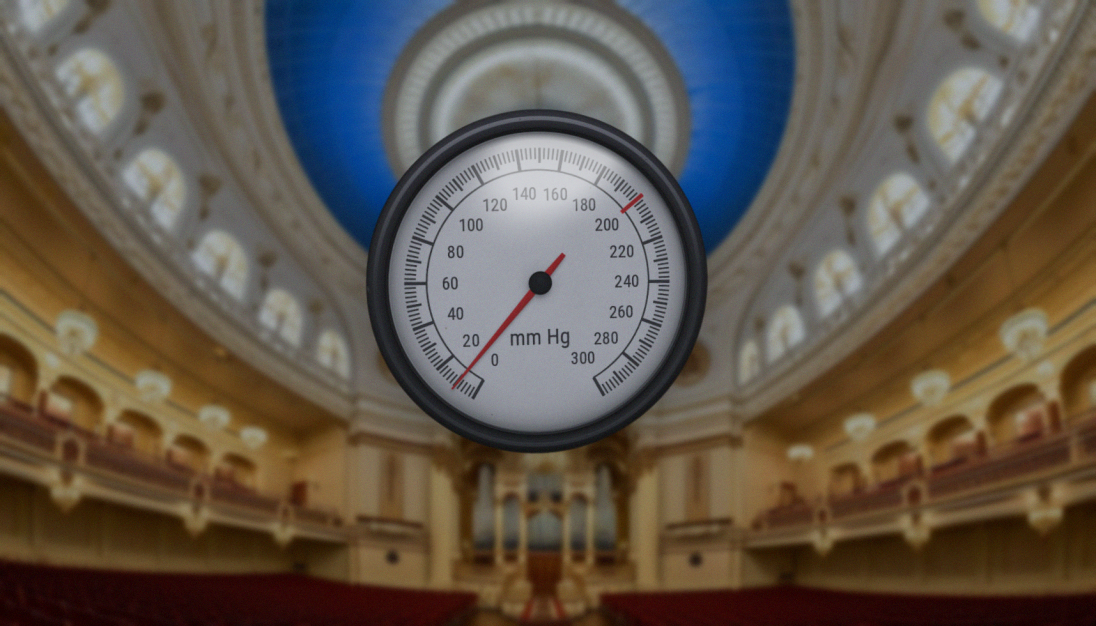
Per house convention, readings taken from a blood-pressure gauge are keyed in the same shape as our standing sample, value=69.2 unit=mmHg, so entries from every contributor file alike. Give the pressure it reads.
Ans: value=10 unit=mmHg
